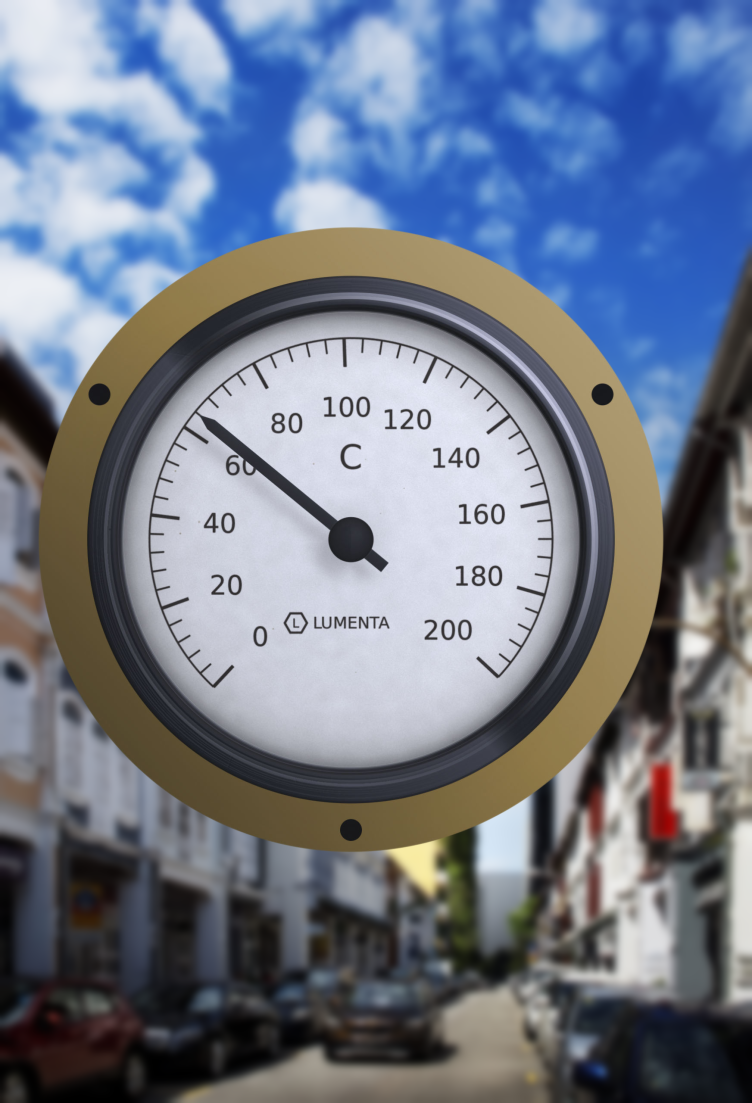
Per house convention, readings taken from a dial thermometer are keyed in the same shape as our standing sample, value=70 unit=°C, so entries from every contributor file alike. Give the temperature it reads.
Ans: value=64 unit=°C
